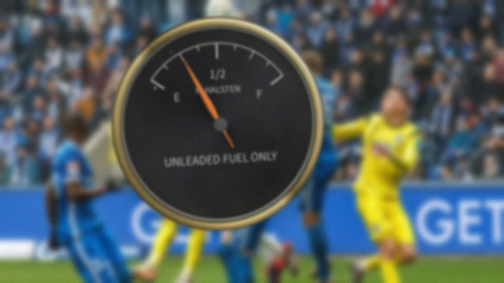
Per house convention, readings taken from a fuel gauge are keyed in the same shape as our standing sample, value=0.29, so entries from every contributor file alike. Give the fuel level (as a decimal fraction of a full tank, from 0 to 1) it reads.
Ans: value=0.25
